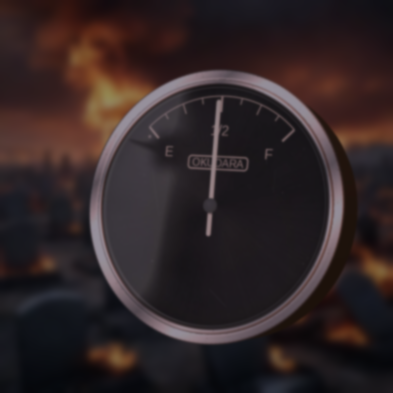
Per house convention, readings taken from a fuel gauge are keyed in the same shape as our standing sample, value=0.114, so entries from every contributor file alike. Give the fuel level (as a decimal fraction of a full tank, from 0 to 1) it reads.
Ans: value=0.5
